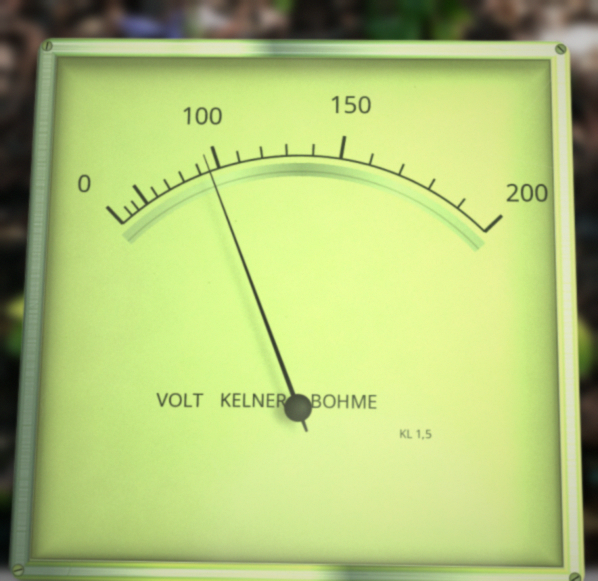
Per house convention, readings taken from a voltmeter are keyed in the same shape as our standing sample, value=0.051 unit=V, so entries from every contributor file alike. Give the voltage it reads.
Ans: value=95 unit=V
